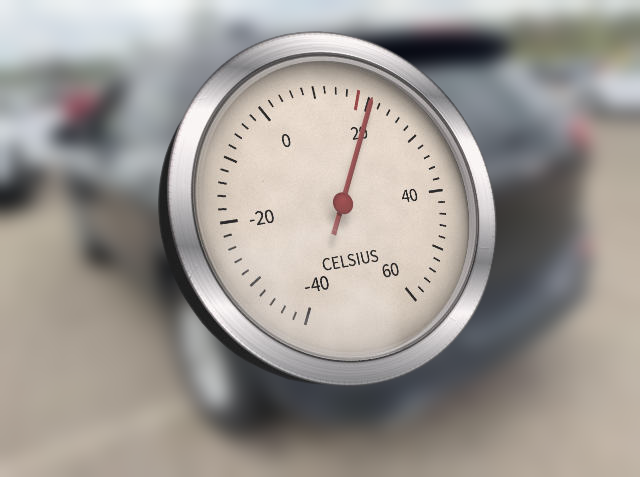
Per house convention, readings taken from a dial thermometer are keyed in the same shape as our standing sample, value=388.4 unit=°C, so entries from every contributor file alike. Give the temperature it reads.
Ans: value=20 unit=°C
